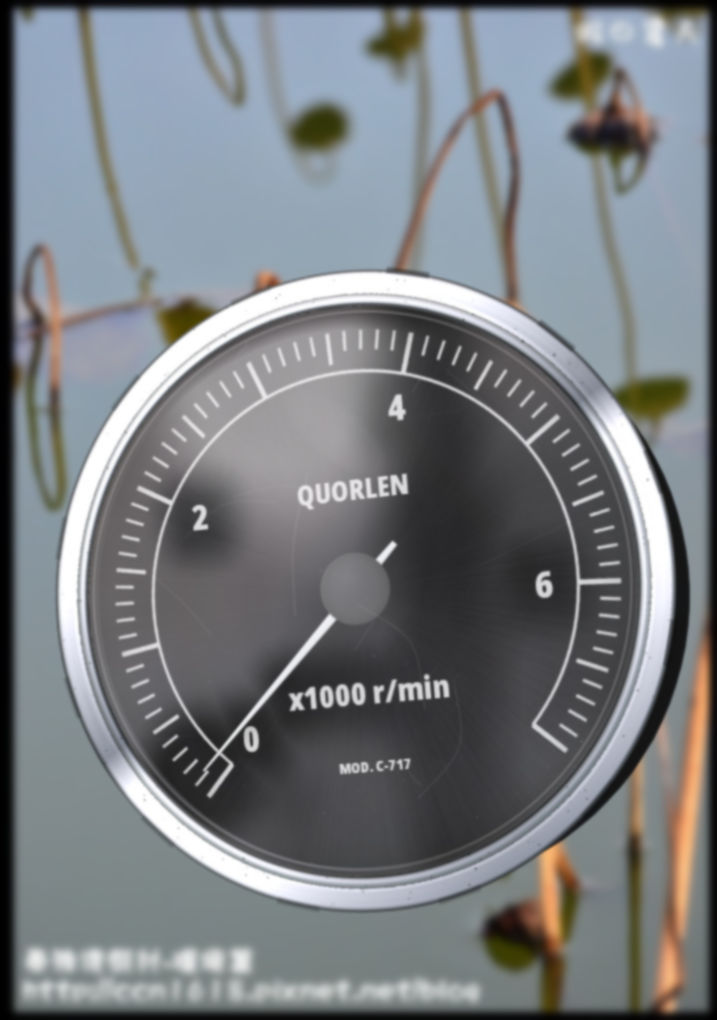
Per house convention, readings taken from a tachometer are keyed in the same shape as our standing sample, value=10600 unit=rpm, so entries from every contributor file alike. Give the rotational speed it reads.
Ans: value=100 unit=rpm
